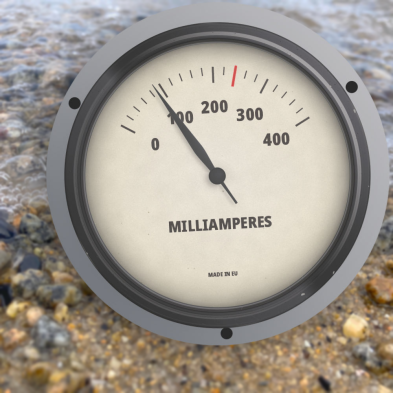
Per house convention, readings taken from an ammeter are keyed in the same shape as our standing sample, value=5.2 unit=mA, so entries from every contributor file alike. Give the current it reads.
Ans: value=90 unit=mA
